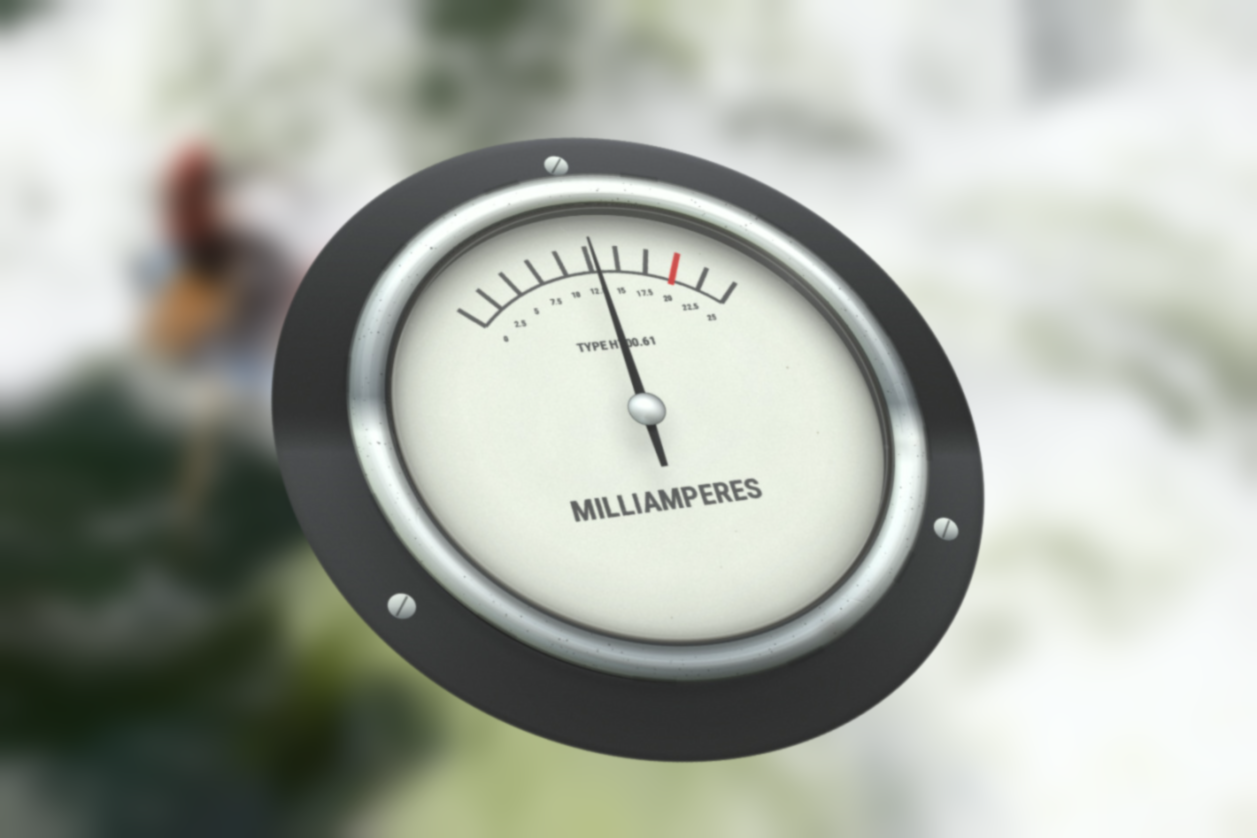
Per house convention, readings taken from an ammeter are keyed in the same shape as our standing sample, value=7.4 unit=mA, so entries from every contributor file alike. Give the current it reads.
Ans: value=12.5 unit=mA
